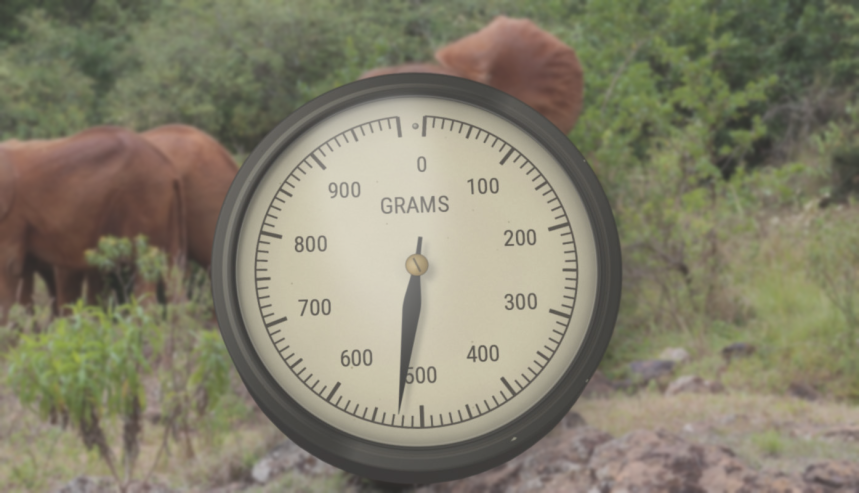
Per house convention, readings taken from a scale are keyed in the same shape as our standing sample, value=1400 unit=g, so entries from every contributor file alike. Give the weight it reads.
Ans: value=525 unit=g
